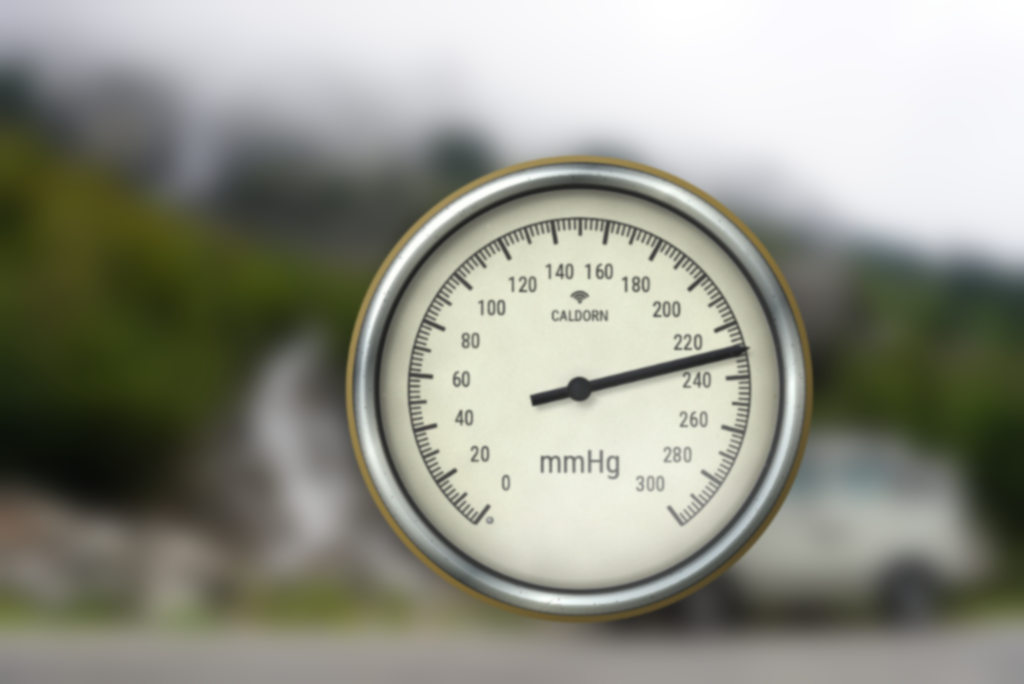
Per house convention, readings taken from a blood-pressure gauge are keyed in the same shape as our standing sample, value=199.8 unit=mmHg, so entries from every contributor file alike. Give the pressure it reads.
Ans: value=230 unit=mmHg
